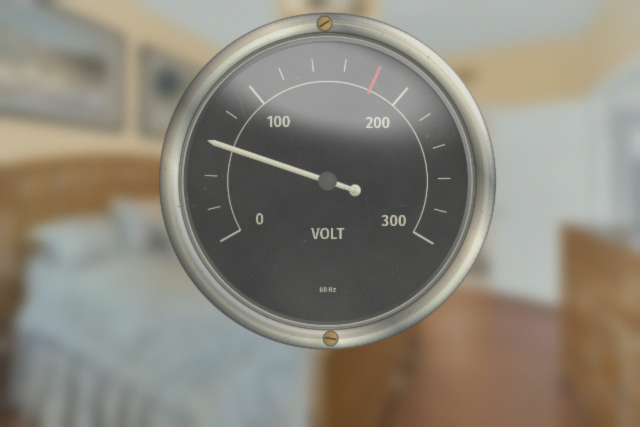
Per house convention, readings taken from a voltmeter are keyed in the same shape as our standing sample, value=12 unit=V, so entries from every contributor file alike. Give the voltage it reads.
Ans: value=60 unit=V
